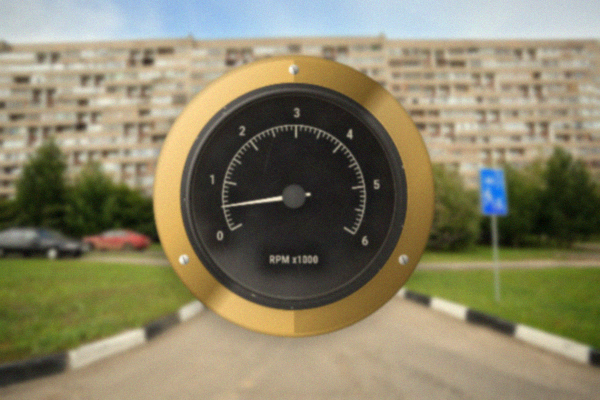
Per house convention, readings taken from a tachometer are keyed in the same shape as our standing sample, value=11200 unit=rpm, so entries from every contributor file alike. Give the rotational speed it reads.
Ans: value=500 unit=rpm
